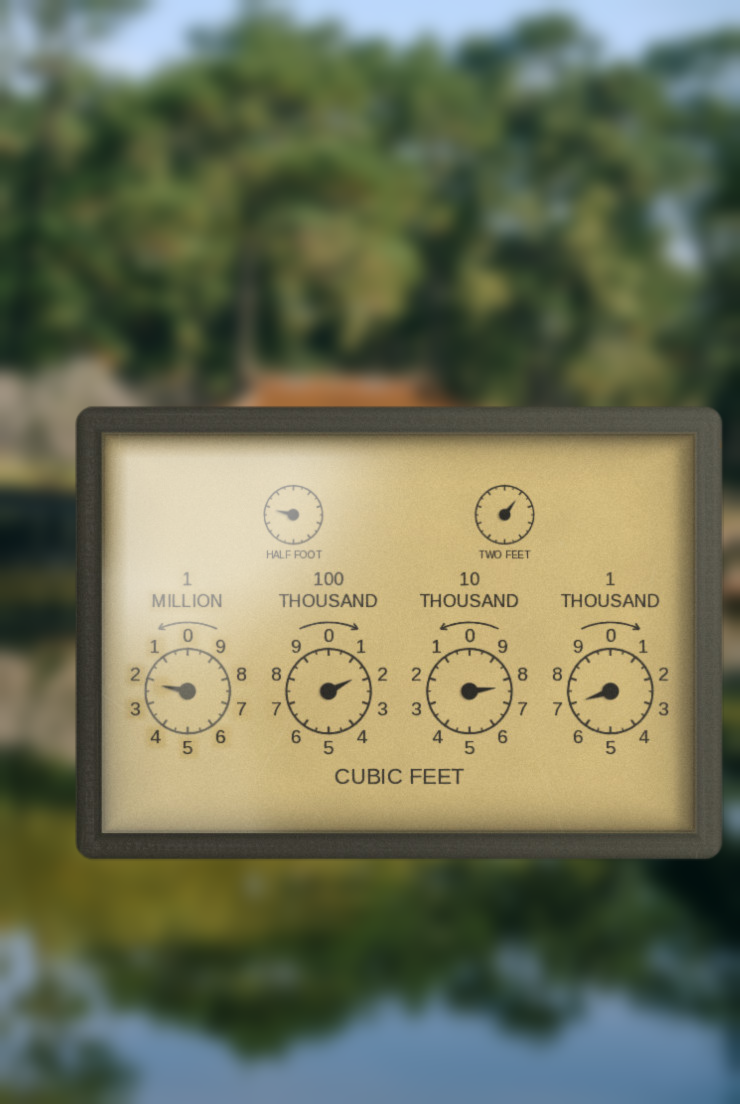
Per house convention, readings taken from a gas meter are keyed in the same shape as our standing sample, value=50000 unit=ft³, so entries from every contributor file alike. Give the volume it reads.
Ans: value=217700 unit=ft³
